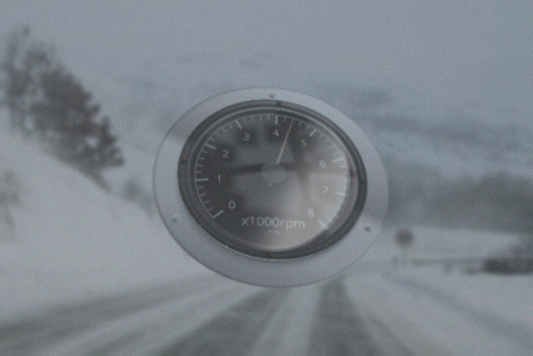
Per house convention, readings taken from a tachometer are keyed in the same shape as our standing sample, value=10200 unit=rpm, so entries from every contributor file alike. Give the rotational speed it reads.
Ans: value=4400 unit=rpm
